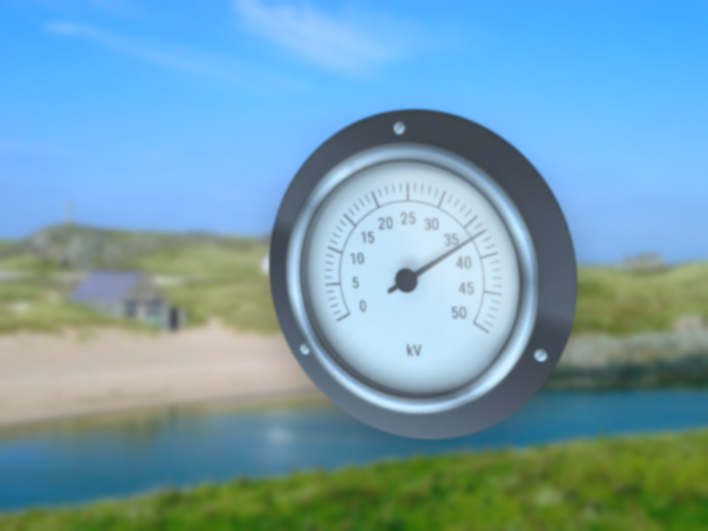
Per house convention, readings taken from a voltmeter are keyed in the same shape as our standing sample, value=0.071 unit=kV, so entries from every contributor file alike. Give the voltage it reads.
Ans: value=37 unit=kV
